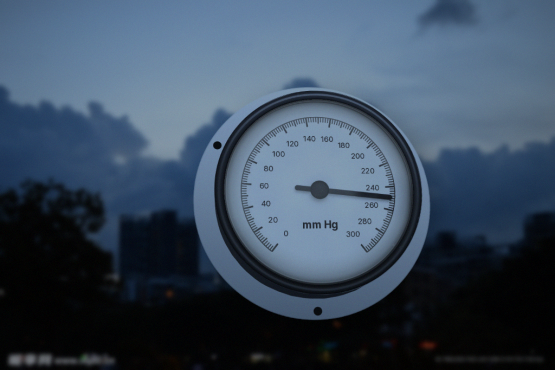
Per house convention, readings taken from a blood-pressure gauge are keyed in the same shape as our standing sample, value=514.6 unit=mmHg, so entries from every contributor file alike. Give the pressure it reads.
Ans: value=250 unit=mmHg
